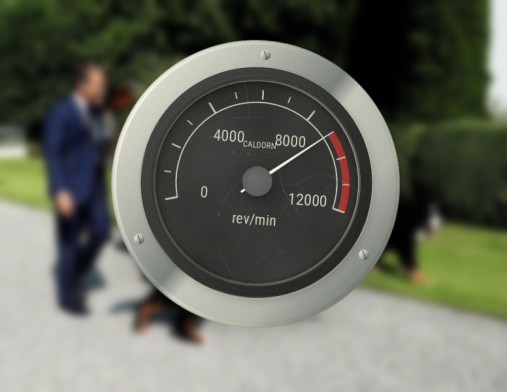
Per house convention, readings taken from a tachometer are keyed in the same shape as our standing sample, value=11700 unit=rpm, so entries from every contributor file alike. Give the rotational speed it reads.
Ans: value=9000 unit=rpm
